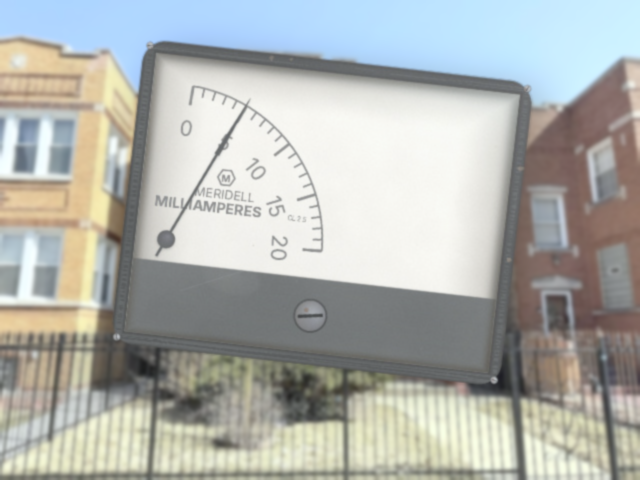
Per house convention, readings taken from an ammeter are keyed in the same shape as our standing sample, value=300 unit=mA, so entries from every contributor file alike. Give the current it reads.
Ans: value=5 unit=mA
